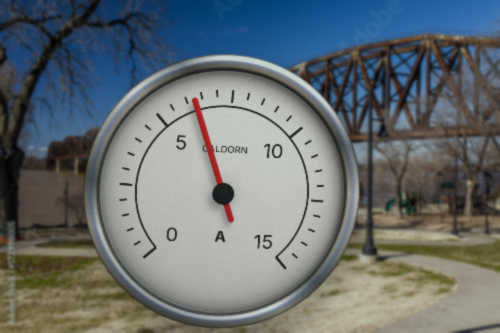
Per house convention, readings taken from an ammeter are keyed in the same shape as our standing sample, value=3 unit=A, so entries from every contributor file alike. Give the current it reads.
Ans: value=6.25 unit=A
